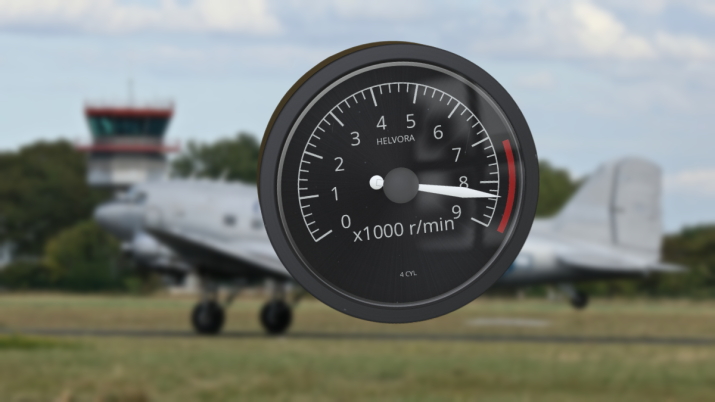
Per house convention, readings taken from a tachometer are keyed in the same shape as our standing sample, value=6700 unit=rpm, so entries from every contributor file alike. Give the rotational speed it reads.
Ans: value=8300 unit=rpm
